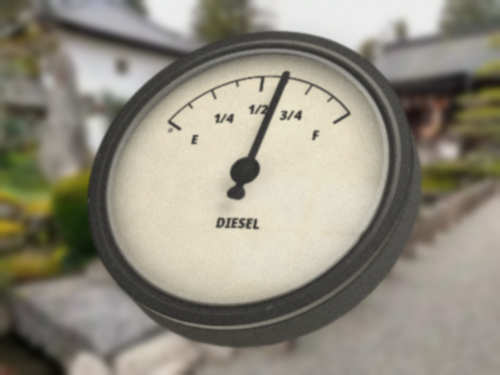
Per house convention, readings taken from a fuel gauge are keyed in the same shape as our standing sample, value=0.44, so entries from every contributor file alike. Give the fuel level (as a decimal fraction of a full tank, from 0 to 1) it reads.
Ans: value=0.625
